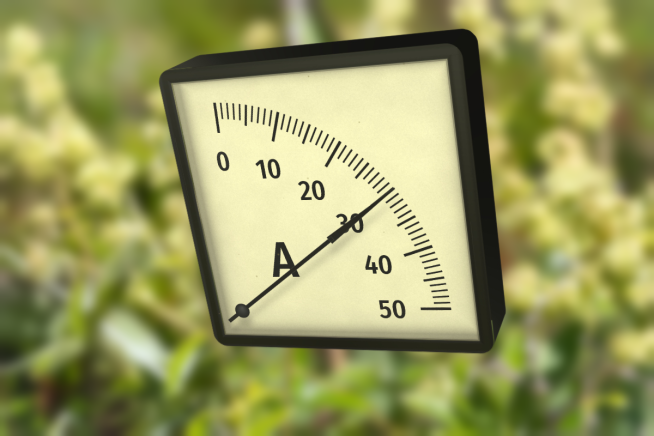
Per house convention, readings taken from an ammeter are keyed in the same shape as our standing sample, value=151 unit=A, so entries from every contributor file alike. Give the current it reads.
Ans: value=30 unit=A
